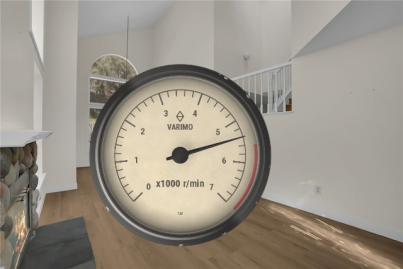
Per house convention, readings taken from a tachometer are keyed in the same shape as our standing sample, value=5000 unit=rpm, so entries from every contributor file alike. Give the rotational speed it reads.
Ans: value=5400 unit=rpm
